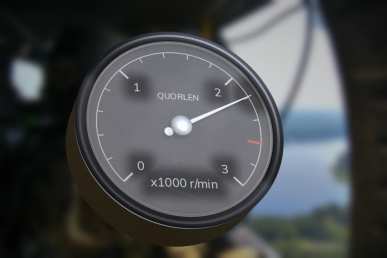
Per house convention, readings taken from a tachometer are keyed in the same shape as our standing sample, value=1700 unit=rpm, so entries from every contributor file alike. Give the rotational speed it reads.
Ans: value=2200 unit=rpm
